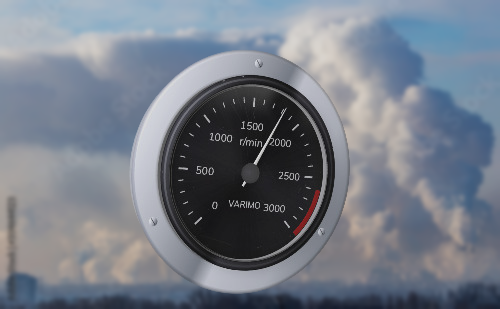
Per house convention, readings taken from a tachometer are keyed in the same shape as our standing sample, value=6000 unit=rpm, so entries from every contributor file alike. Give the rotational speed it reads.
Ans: value=1800 unit=rpm
